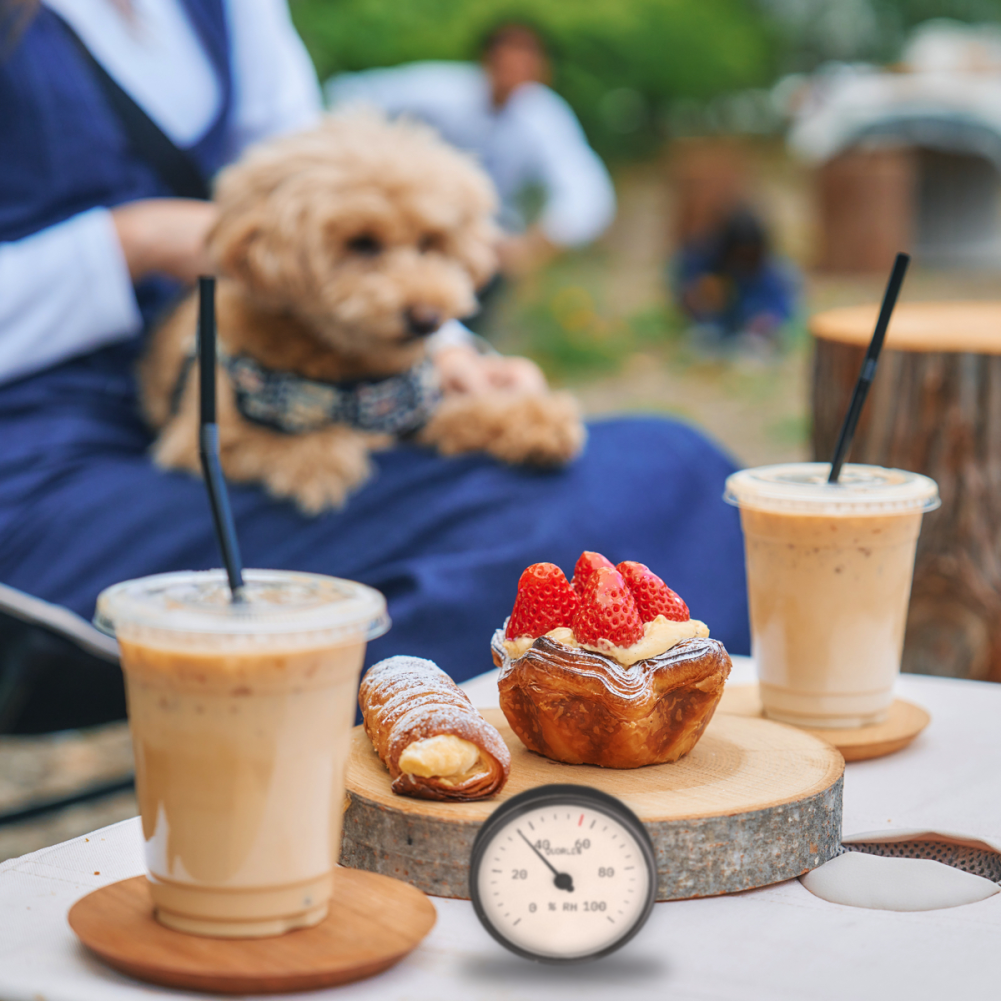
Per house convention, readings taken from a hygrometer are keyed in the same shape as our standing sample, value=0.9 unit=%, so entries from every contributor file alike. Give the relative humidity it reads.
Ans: value=36 unit=%
